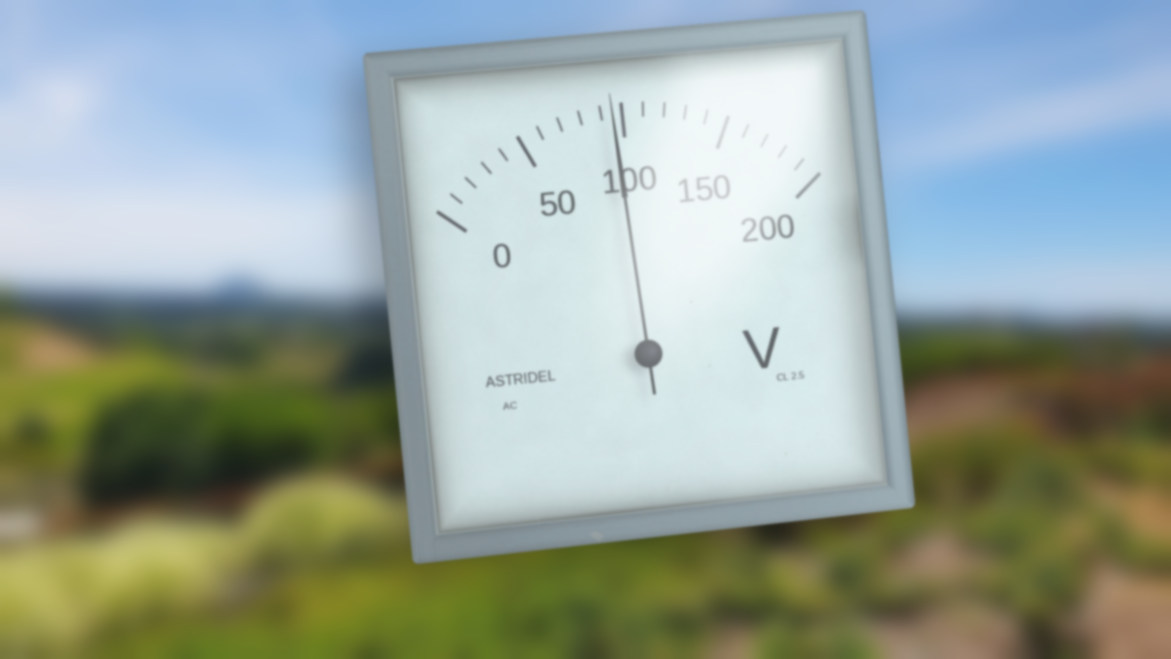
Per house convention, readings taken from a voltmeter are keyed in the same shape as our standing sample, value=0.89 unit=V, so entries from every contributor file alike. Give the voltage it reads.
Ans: value=95 unit=V
